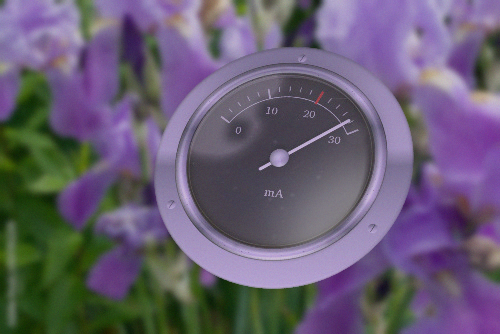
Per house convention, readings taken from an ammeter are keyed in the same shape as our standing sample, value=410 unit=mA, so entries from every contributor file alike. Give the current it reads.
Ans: value=28 unit=mA
